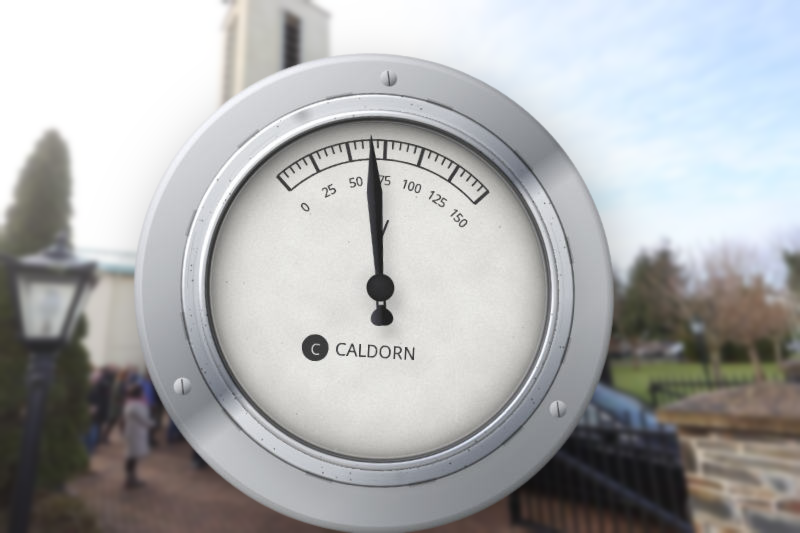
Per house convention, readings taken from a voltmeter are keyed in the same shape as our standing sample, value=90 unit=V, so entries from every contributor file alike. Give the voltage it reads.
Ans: value=65 unit=V
